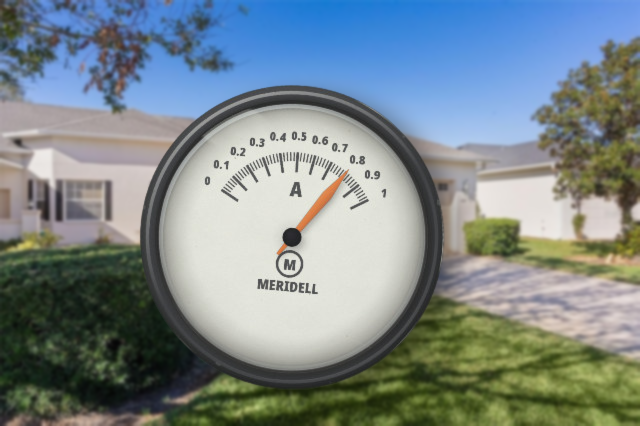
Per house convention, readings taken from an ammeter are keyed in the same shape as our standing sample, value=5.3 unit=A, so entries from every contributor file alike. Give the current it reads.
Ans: value=0.8 unit=A
